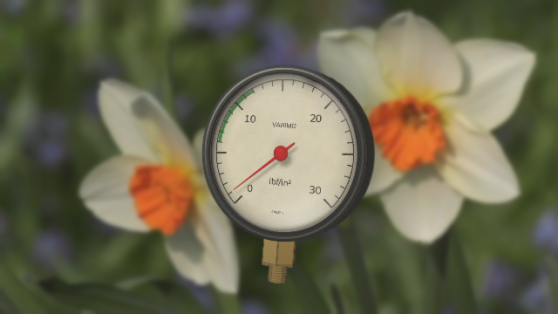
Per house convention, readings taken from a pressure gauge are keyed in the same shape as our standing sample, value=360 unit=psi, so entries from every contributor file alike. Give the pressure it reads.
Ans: value=1 unit=psi
